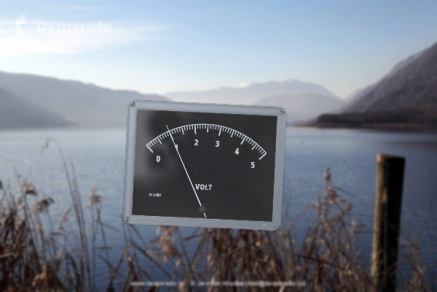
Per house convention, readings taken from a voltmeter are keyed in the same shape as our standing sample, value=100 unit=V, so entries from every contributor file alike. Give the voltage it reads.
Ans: value=1 unit=V
